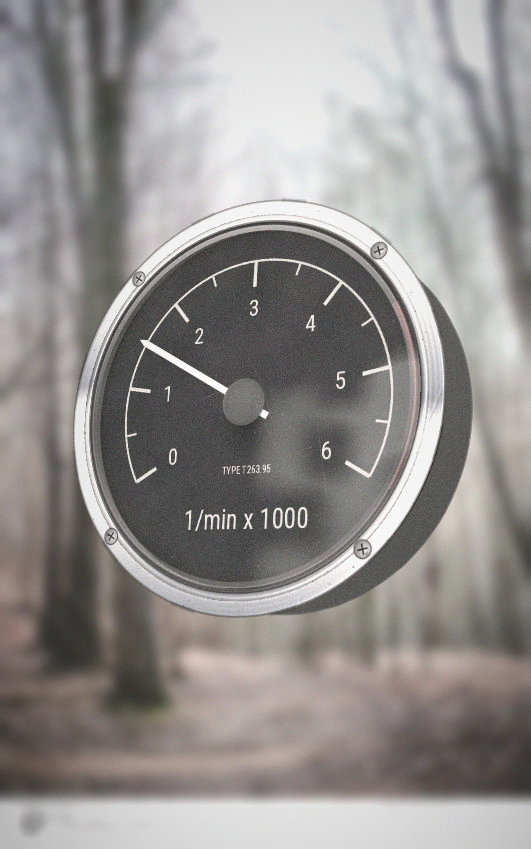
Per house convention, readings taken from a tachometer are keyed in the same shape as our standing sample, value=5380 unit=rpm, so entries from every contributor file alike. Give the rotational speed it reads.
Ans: value=1500 unit=rpm
